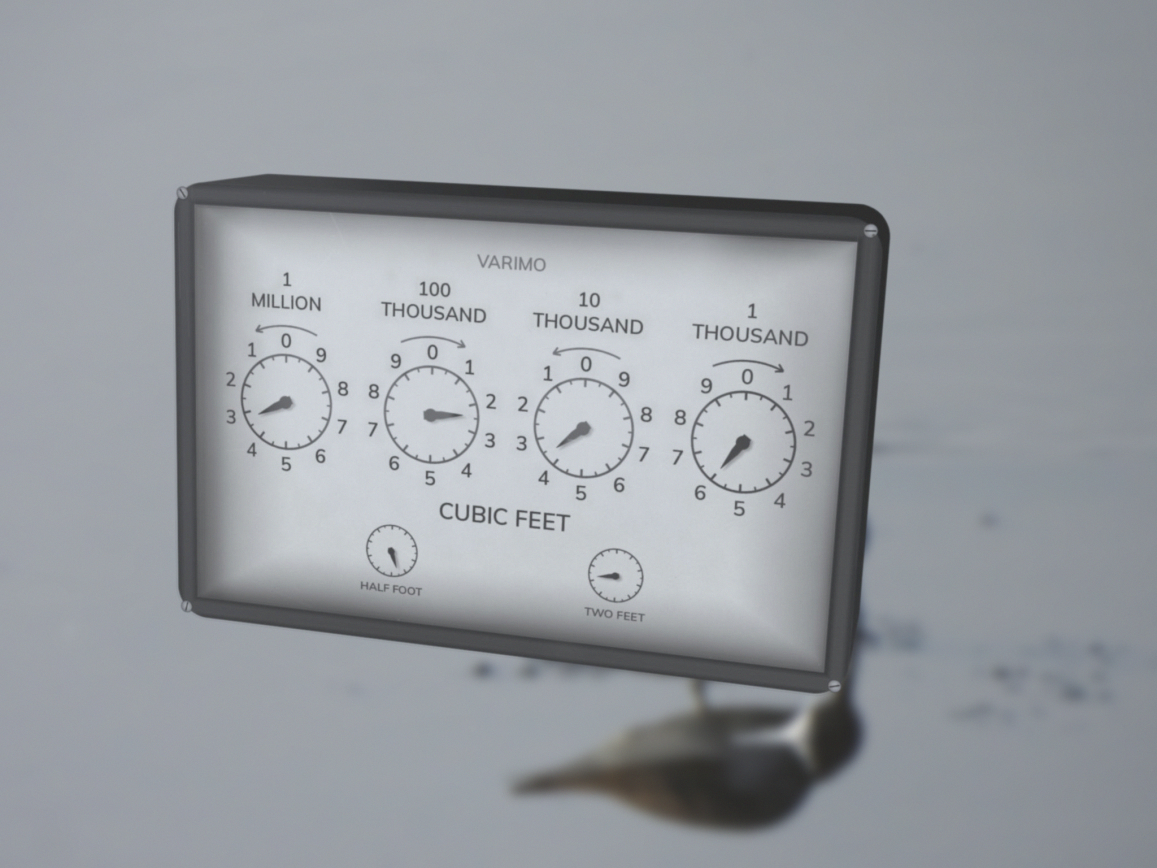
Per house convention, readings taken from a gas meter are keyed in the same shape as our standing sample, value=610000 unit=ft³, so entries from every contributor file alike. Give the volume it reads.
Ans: value=323600 unit=ft³
